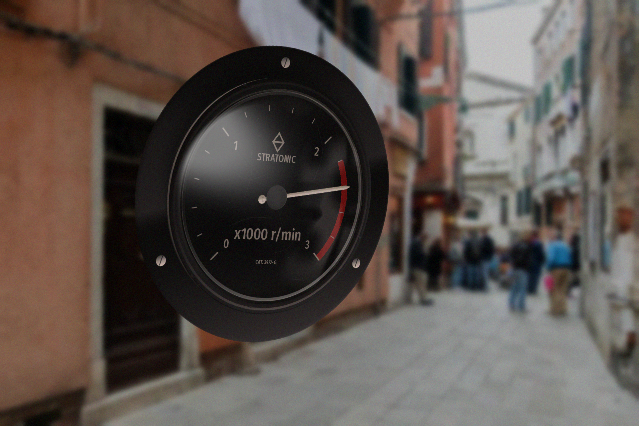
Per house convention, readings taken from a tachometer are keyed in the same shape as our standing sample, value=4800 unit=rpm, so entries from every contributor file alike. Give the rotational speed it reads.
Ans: value=2400 unit=rpm
